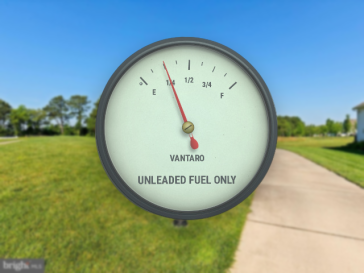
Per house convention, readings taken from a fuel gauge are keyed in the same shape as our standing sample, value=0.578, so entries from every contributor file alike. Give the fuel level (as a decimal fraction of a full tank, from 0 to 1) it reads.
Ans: value=0.25
